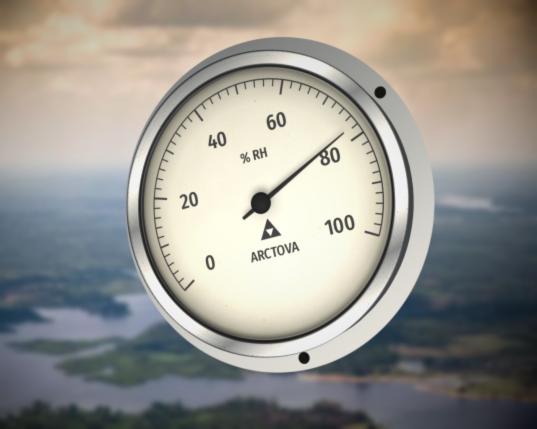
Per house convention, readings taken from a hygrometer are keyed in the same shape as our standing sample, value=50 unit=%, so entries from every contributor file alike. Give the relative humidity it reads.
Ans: value=78 unit=%
